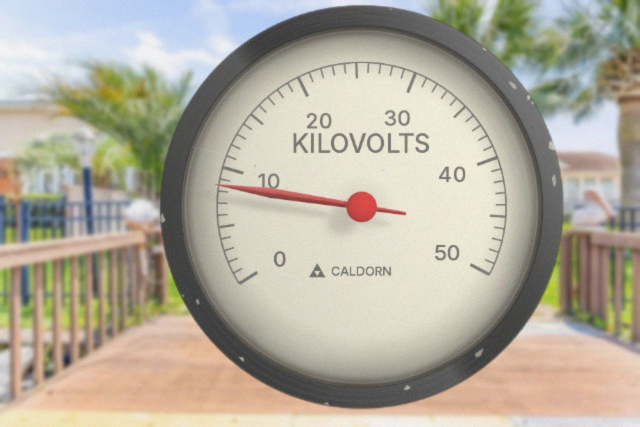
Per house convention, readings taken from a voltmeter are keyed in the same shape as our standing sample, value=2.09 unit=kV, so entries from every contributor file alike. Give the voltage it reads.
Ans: value=8.5 unit=kV
